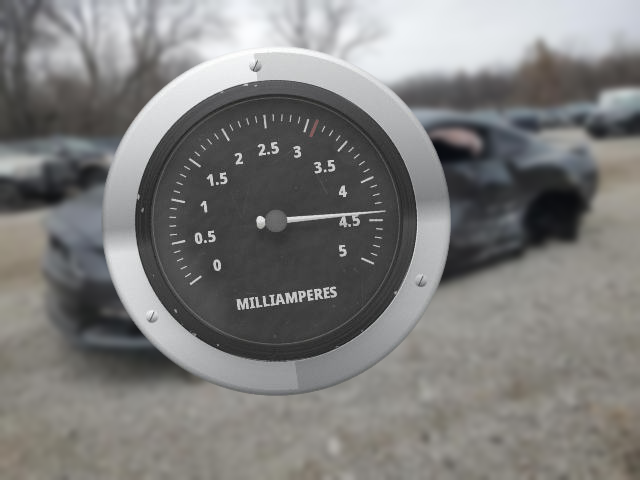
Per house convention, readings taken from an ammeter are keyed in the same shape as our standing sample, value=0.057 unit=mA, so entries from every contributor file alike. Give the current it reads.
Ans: value=4.4 unit=mA
